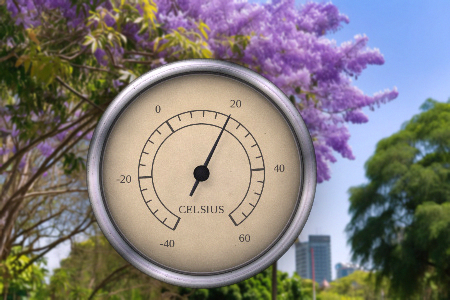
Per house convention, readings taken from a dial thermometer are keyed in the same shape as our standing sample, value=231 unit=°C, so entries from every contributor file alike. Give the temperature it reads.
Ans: value=20 unit=°C
